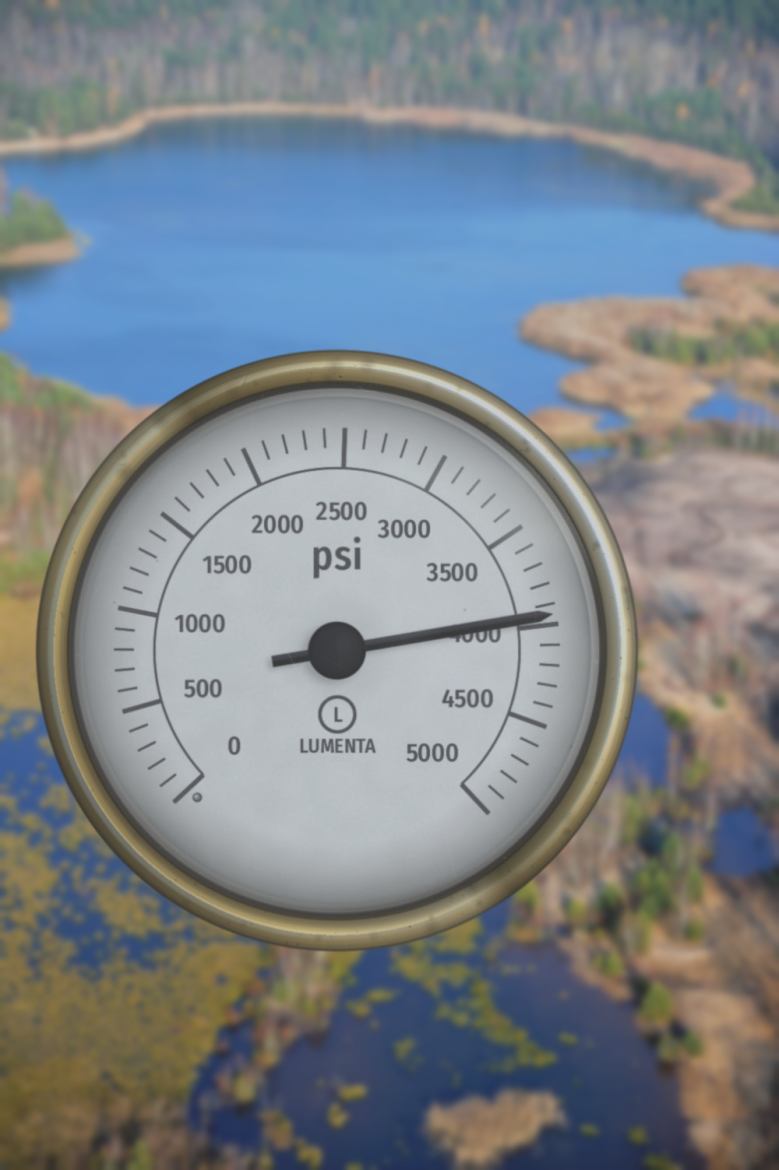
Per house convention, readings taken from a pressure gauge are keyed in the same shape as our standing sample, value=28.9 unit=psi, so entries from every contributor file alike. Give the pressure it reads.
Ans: value=3950 unit=psi
